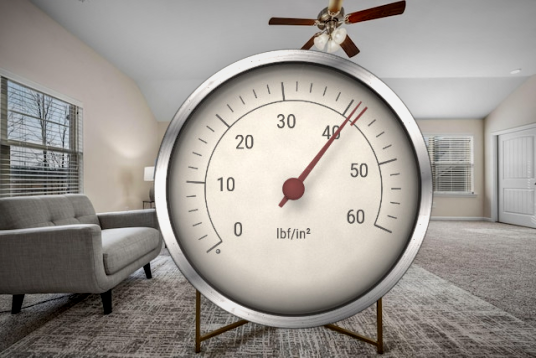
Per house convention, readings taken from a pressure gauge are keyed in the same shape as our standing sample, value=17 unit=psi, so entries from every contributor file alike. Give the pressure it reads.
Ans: value=41 unit=psi
